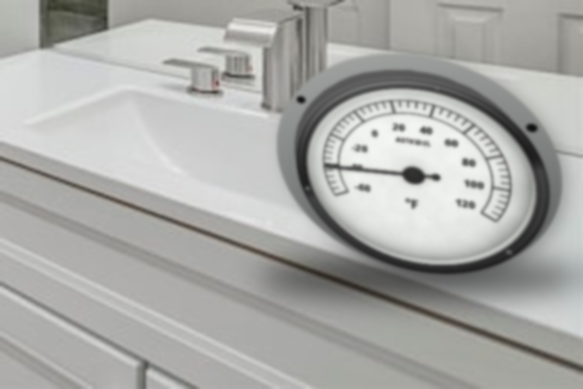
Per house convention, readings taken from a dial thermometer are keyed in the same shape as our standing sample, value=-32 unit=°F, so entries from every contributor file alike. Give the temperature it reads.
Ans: value=-40 unit=°F
